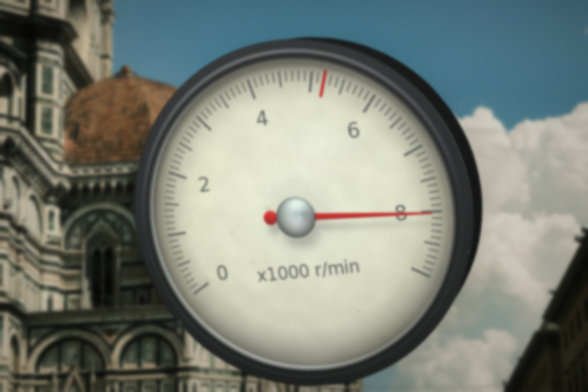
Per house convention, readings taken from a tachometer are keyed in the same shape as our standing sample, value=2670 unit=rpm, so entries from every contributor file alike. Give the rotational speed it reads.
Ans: value=8000 unit=rpm
